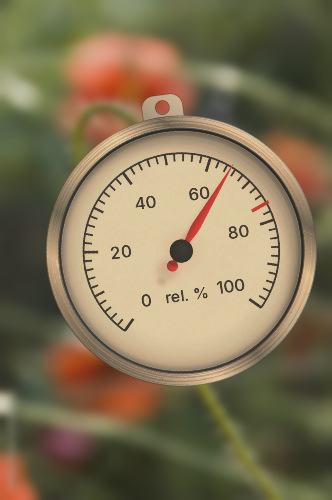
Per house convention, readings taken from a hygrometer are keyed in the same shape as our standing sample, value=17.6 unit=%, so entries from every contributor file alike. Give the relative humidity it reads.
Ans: value=65 unit=%
